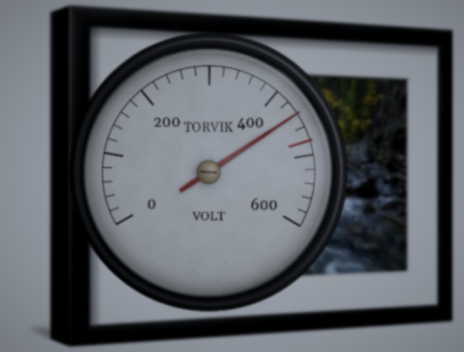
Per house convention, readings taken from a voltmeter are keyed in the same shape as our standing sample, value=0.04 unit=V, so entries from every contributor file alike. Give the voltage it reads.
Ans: value=440 unit=V
